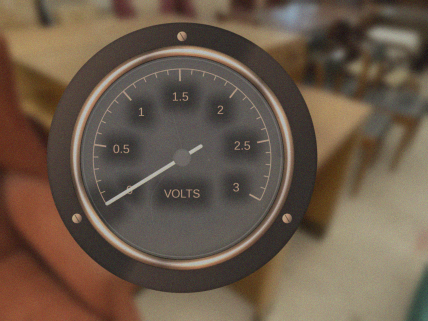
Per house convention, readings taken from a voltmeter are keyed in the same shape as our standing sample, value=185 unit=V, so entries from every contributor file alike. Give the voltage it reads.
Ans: value=0 unit=V
